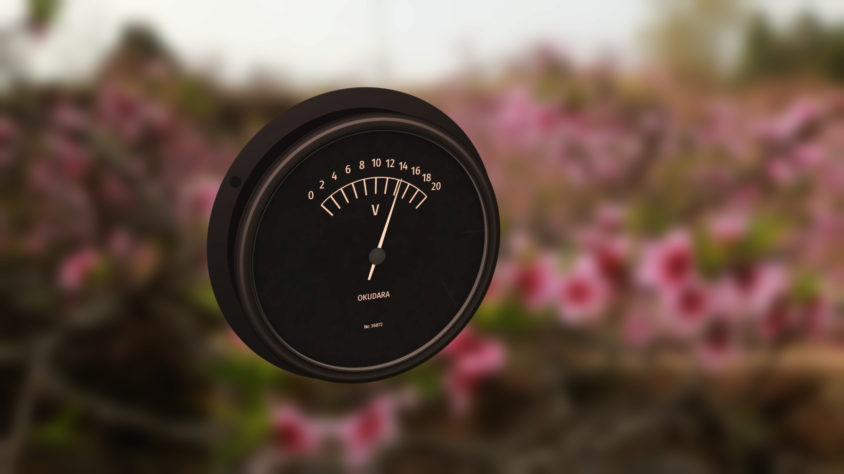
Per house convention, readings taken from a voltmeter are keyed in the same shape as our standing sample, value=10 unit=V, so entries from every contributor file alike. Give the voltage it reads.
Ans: value=14 unit=V
